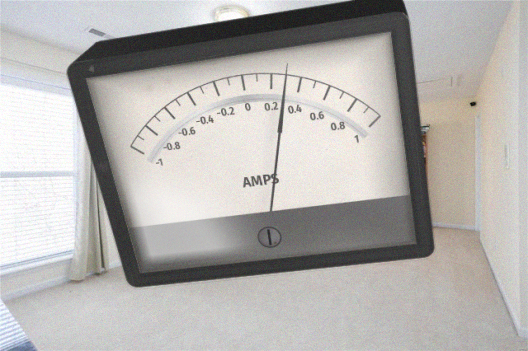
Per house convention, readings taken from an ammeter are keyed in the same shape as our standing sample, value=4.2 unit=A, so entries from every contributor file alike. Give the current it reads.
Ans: value=0.3 unit=A
